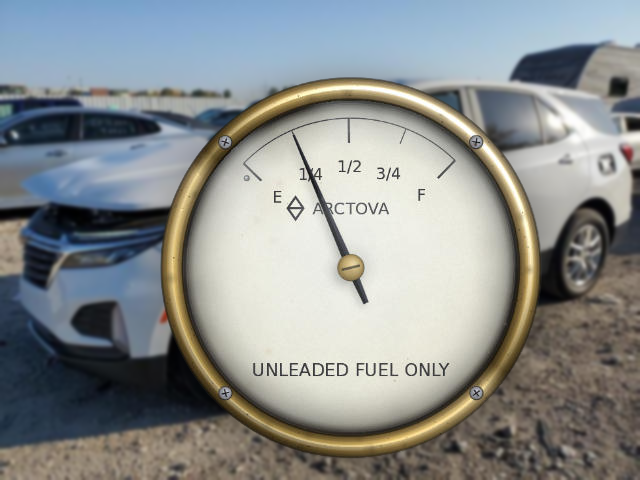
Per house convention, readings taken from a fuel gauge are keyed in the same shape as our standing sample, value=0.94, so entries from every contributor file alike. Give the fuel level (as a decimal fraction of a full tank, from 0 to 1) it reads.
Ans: value=0.25
